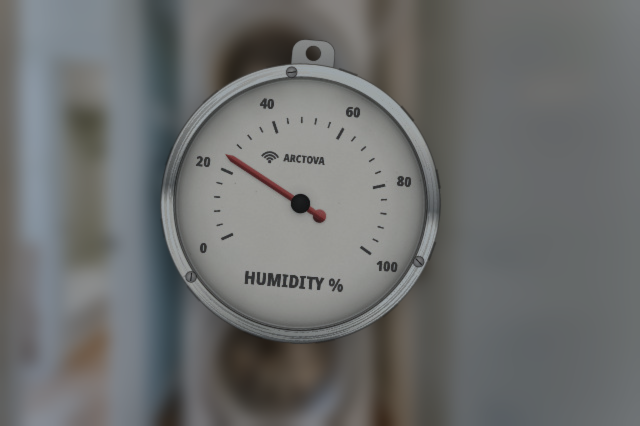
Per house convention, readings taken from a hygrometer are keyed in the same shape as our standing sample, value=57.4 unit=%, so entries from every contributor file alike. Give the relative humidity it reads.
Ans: value=24 unit=%
